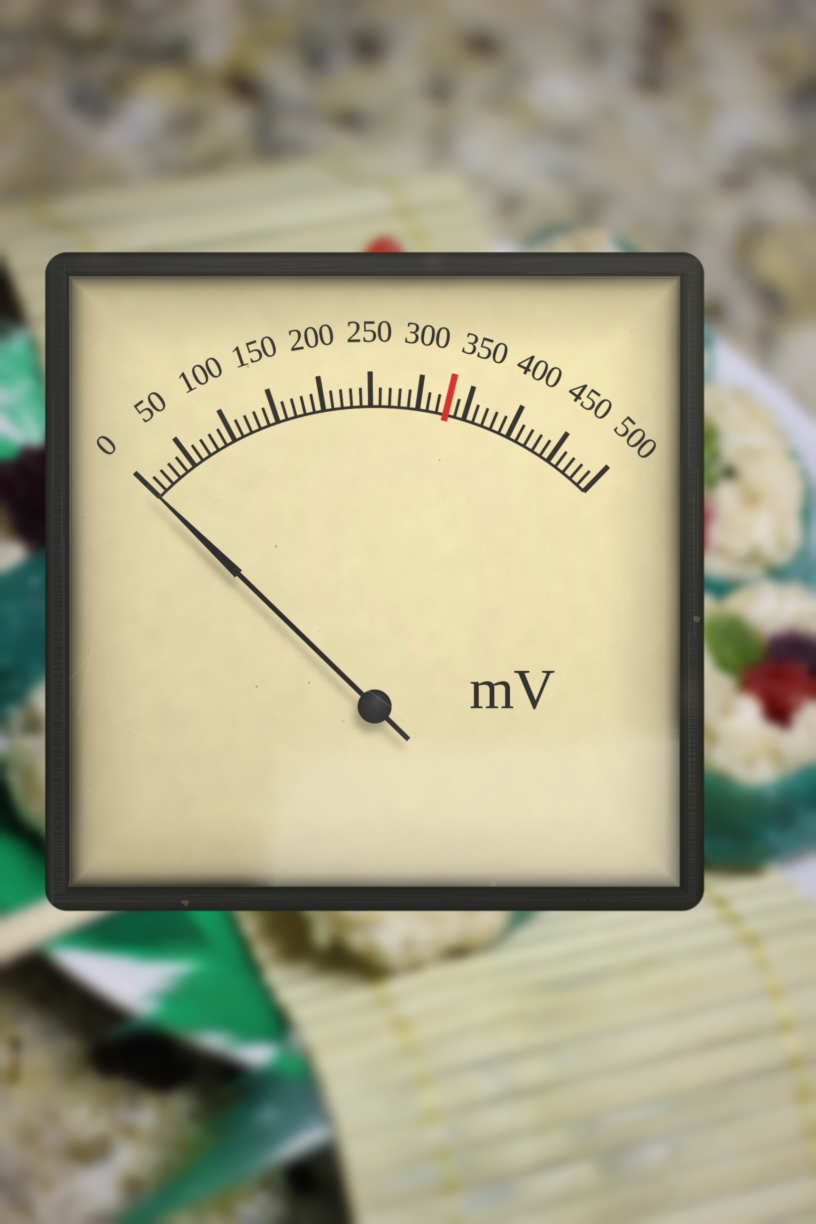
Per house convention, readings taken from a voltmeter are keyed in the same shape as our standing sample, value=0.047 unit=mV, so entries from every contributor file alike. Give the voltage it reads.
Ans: value=0 unit=mV
